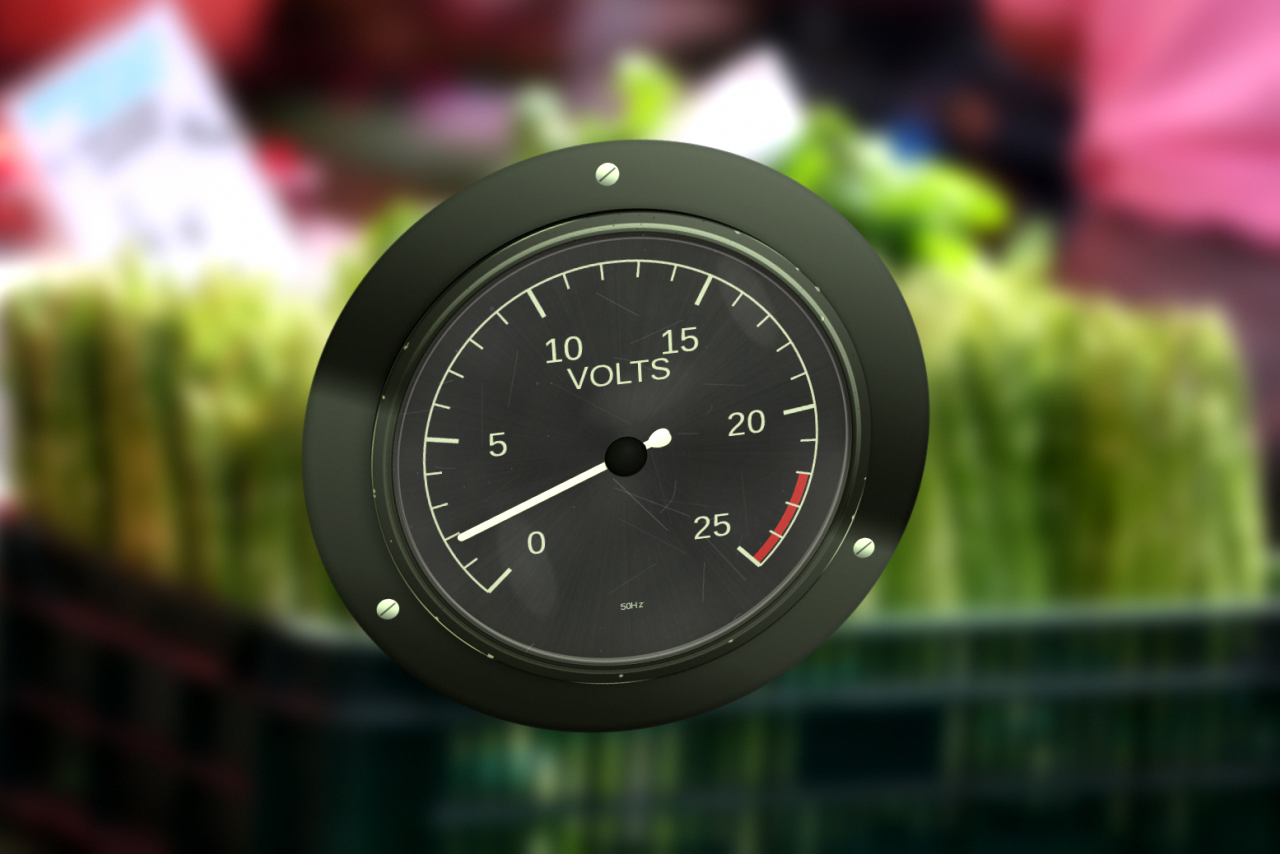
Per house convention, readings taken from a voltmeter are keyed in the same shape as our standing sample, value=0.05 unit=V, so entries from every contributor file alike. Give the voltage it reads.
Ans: value=2 unit=V
